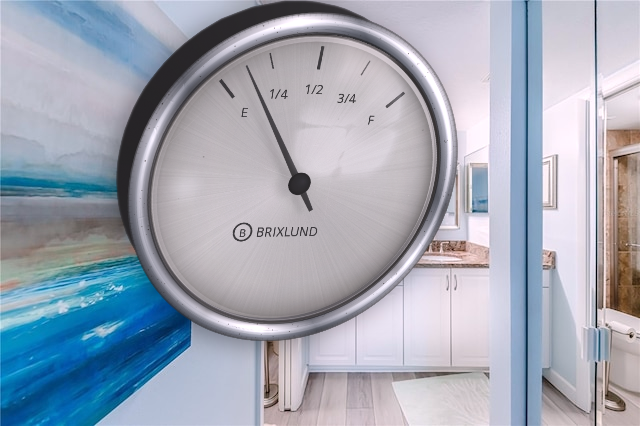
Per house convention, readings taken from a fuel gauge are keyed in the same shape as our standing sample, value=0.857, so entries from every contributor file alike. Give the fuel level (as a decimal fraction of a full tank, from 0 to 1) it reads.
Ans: value=0.125
